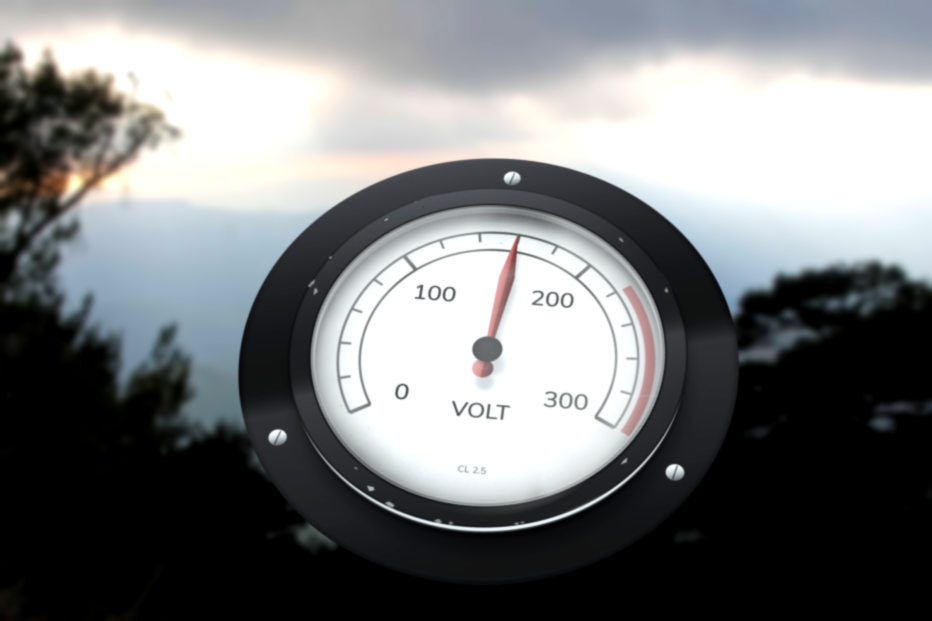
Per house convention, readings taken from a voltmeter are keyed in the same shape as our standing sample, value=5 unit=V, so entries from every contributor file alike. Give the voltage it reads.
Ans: value=160 unit=V
